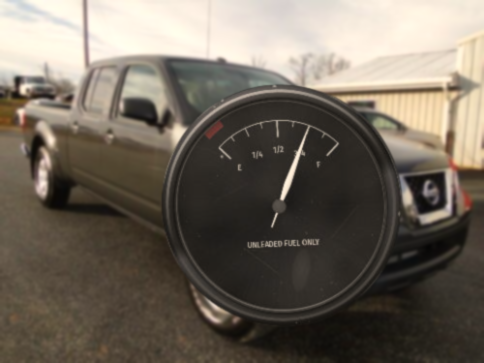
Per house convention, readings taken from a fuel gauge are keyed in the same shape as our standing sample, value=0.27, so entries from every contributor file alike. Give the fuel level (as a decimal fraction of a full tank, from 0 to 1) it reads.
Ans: value=0.75
